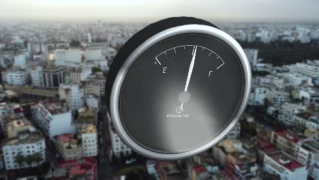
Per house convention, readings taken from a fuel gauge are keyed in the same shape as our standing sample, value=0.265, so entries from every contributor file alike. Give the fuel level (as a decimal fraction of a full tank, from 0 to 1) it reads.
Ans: value=0.5
